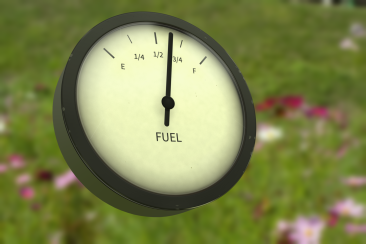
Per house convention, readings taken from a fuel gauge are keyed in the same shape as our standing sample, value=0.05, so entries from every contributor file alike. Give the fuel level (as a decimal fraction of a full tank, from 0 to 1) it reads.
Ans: value=0.625
